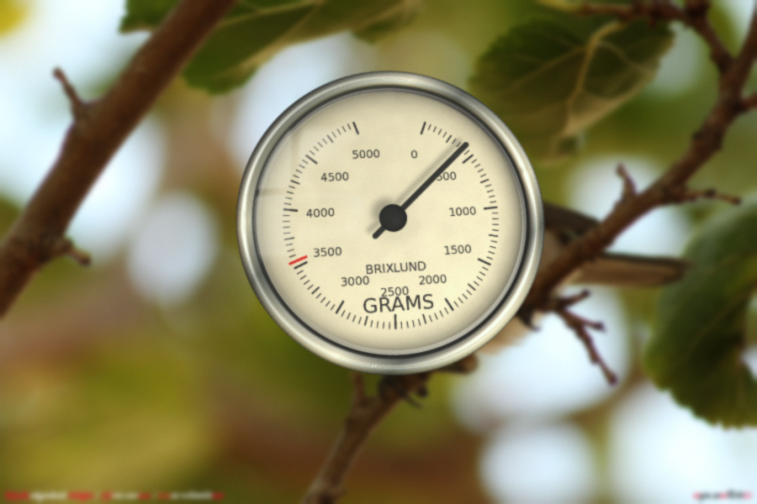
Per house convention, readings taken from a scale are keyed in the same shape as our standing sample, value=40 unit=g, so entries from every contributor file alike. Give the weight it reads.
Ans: value=400 unit=g
